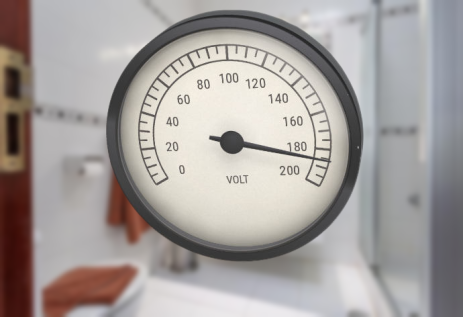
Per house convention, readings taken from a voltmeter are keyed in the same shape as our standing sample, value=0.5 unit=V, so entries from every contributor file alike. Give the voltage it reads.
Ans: value=185 unit=V
